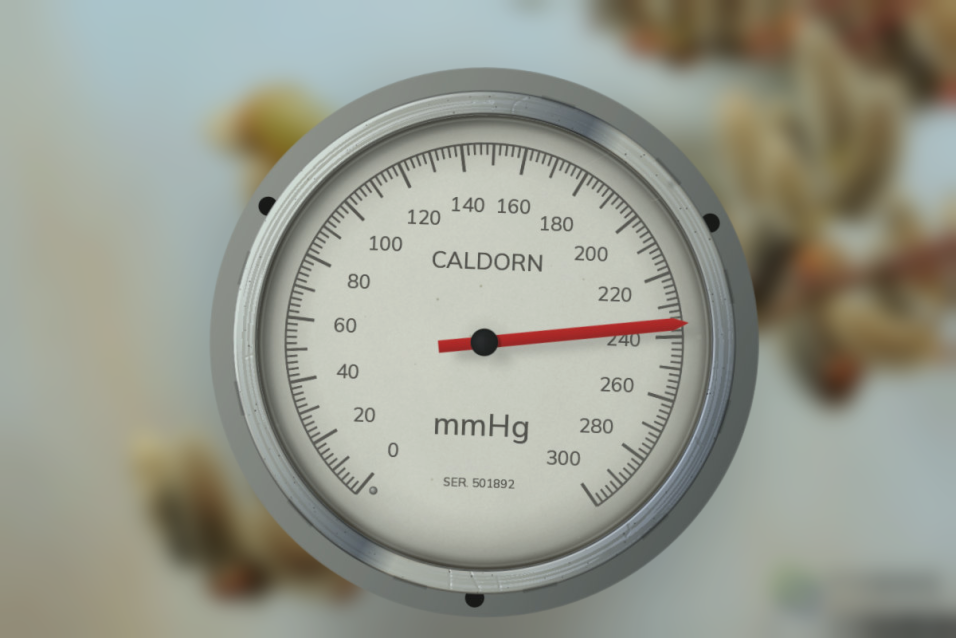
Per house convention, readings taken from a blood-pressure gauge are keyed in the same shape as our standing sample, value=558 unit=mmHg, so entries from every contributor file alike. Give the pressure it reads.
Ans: value=236 unit=mmHg
